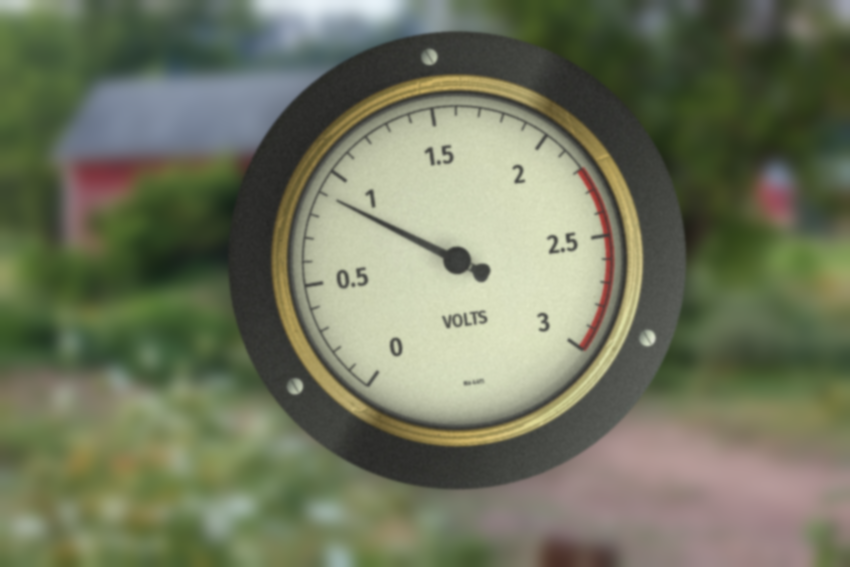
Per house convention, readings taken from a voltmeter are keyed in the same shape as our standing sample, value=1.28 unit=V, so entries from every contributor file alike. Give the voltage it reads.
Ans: value=0.9 unit=V
